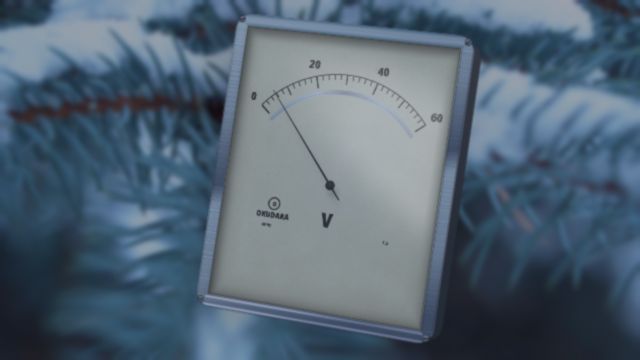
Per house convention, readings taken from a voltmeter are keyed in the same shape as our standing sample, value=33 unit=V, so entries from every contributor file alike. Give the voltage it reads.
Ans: value=6 unit=V
